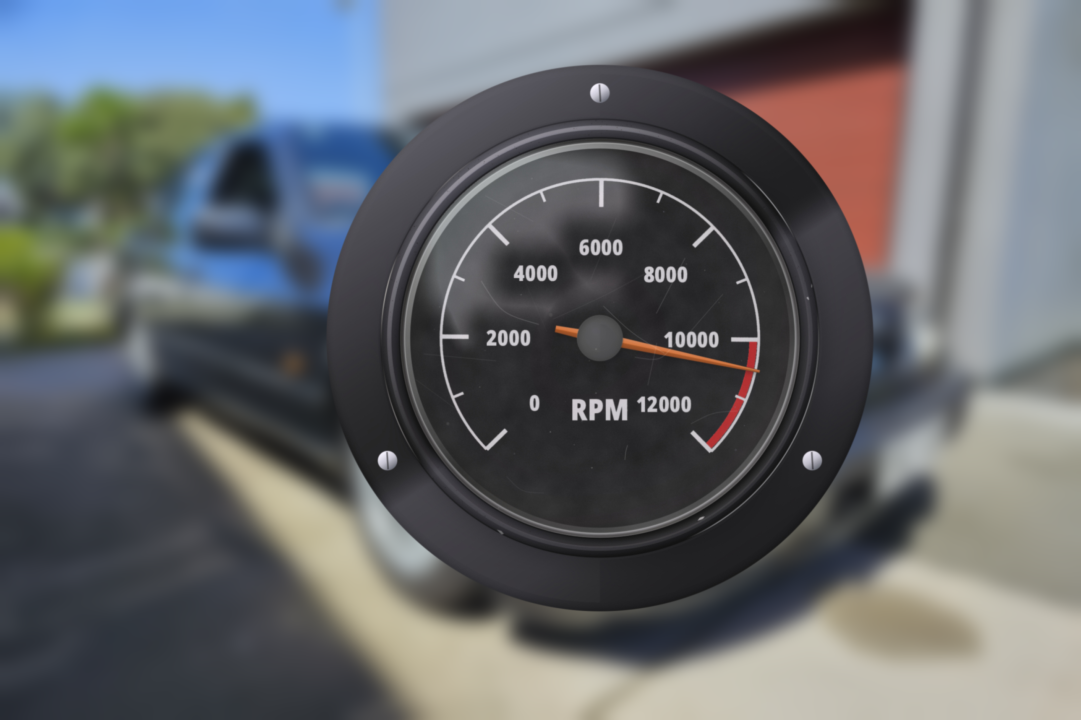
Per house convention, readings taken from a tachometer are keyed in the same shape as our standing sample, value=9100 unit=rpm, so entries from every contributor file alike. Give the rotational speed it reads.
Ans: value=10500 unit=rpm
